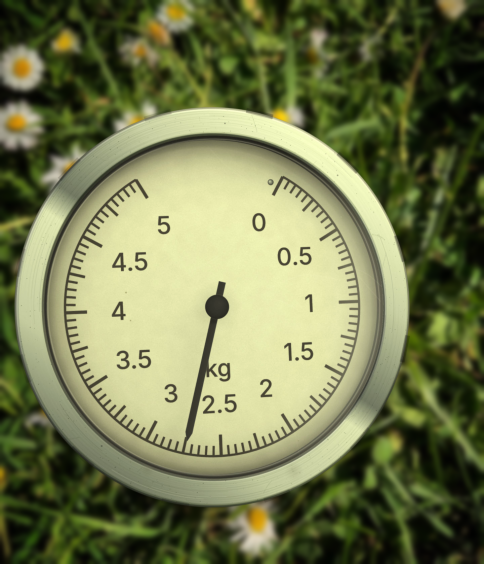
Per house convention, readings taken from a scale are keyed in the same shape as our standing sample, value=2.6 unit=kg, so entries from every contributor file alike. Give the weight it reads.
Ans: value=2.75 unit=kg
